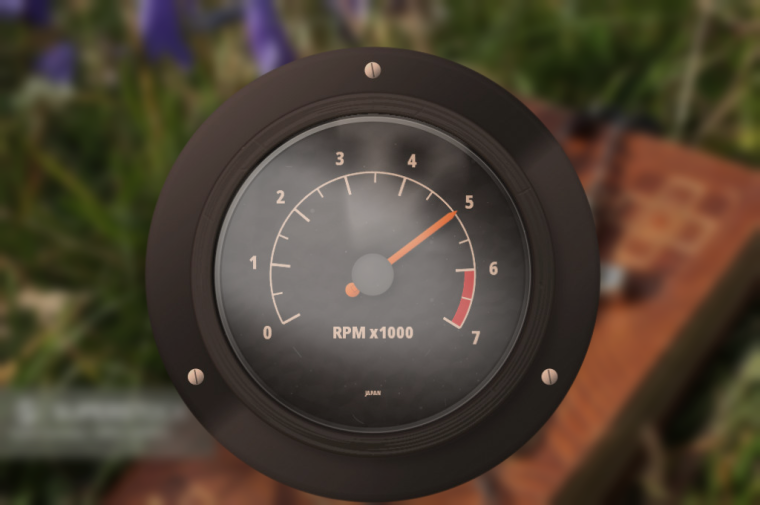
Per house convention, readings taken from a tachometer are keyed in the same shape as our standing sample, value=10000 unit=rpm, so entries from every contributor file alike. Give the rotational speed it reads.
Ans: value=5000 unit=rpm
